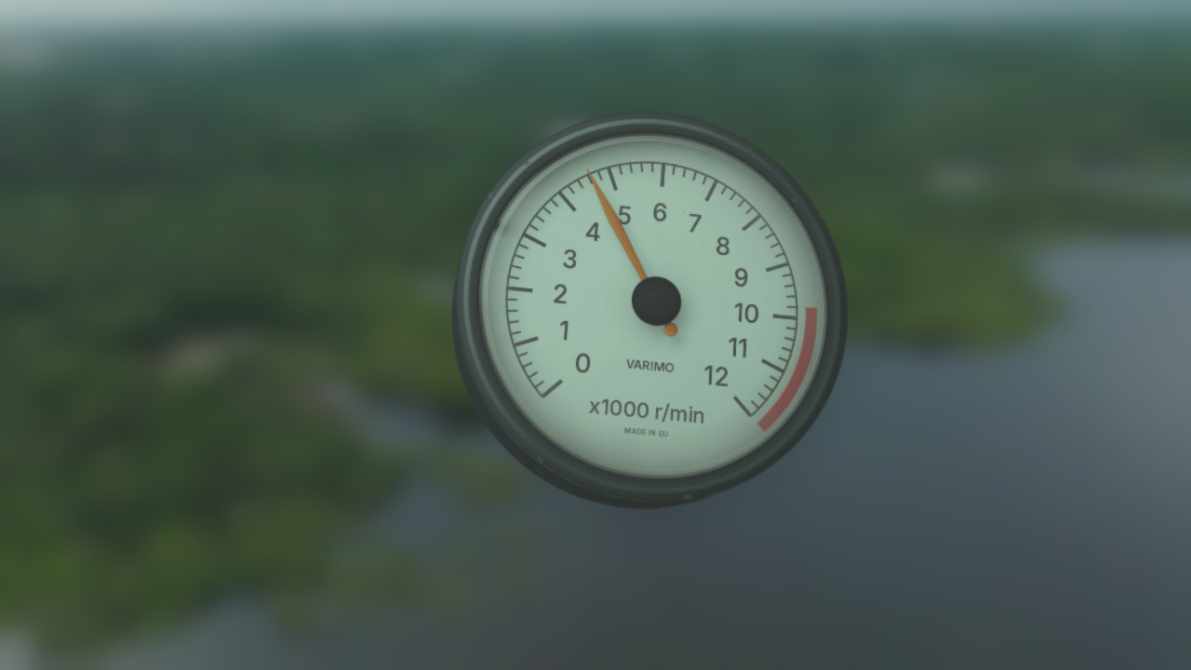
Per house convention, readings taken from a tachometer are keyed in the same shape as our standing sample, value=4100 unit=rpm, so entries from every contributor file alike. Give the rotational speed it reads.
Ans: value=4600 unit=rpm
